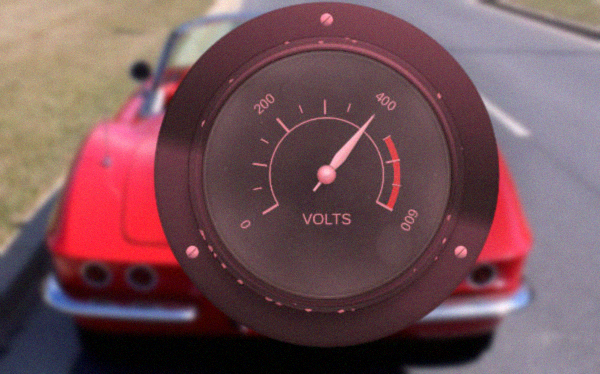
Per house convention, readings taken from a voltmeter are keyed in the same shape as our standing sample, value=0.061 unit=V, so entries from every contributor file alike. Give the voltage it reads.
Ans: value=400 unit=V
